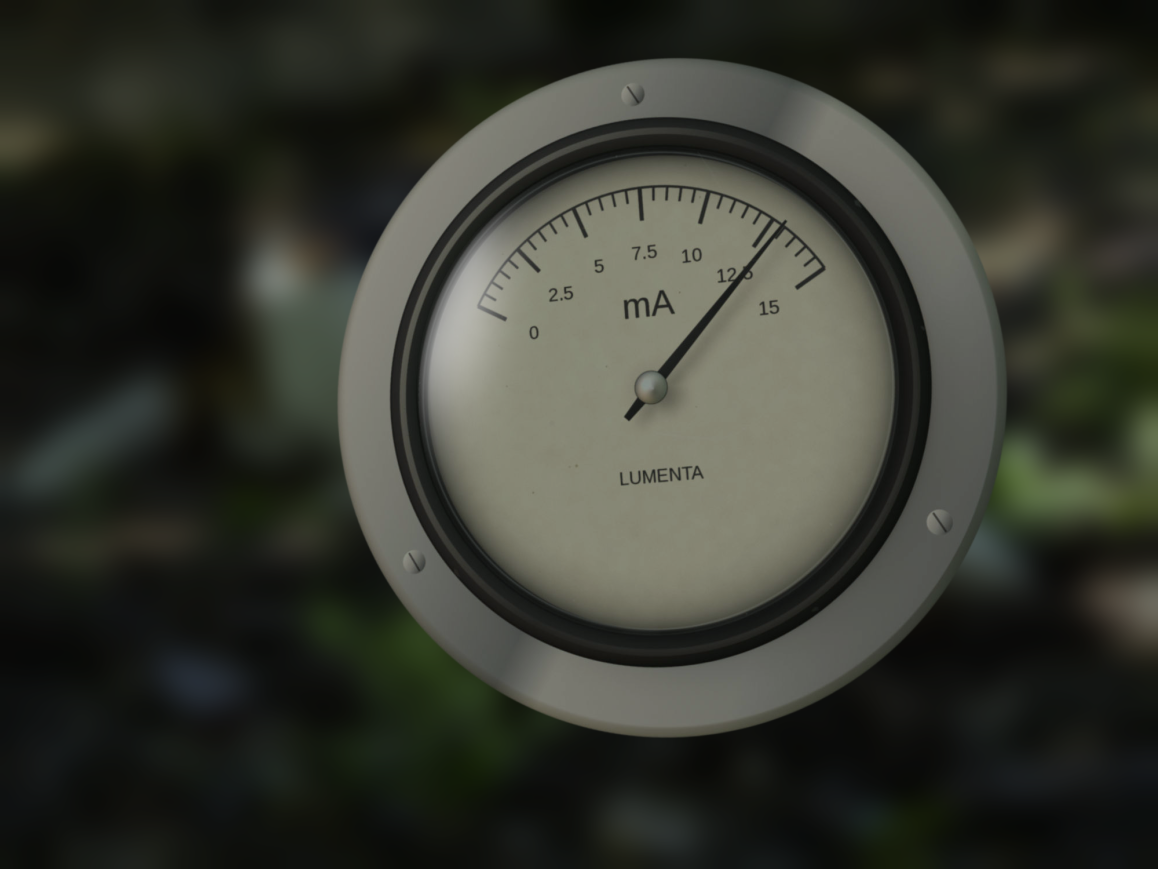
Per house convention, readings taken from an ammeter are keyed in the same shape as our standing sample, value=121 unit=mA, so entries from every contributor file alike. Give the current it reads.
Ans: value=13 unit=mA
